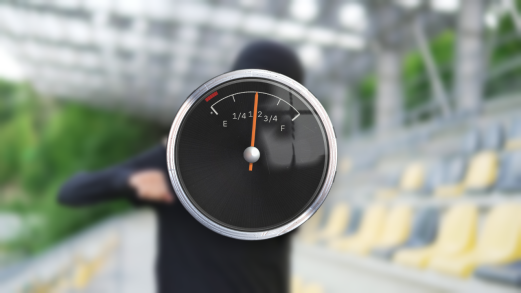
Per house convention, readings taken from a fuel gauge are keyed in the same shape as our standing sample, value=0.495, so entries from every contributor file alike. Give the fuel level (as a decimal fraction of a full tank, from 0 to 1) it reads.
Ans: value=0.5
